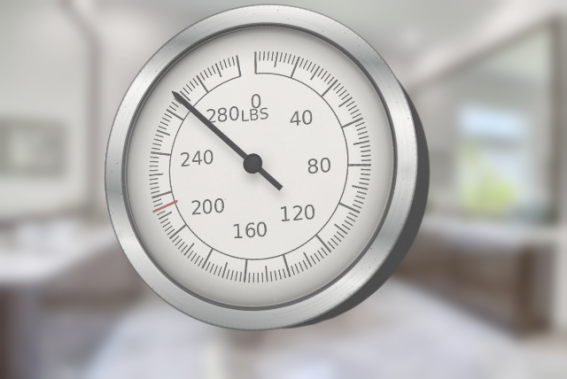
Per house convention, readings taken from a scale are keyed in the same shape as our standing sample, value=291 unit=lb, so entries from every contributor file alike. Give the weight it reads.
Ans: value=268 unit=lb
